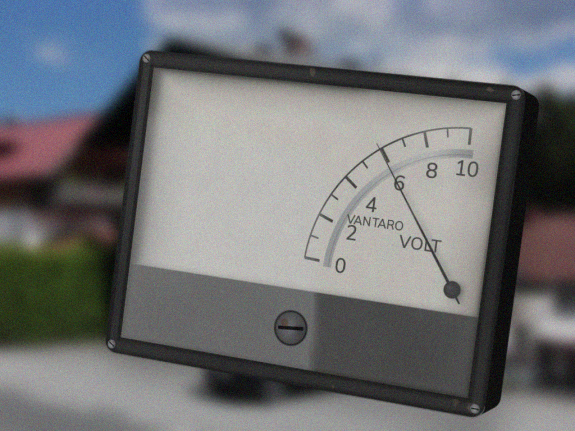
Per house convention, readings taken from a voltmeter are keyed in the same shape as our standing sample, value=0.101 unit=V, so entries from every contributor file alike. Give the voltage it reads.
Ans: value=6 unit=V
